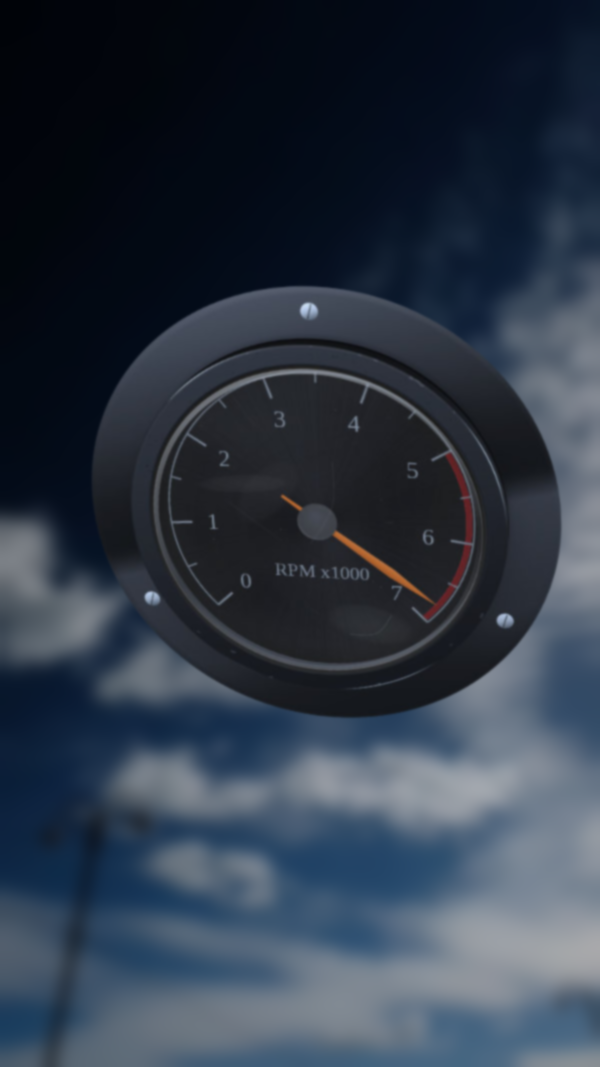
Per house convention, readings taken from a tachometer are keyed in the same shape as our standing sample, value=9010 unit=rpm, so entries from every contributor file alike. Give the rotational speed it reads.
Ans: value=6750 unit=rpm
